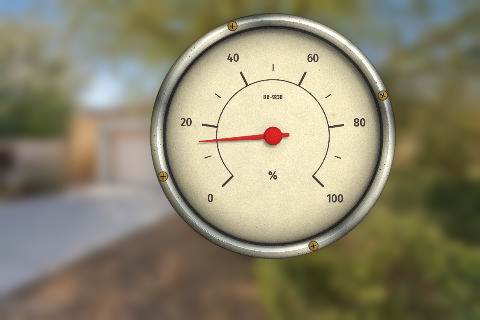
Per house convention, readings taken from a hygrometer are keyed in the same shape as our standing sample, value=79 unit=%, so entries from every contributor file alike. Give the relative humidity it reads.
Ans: value=15 unit=%
